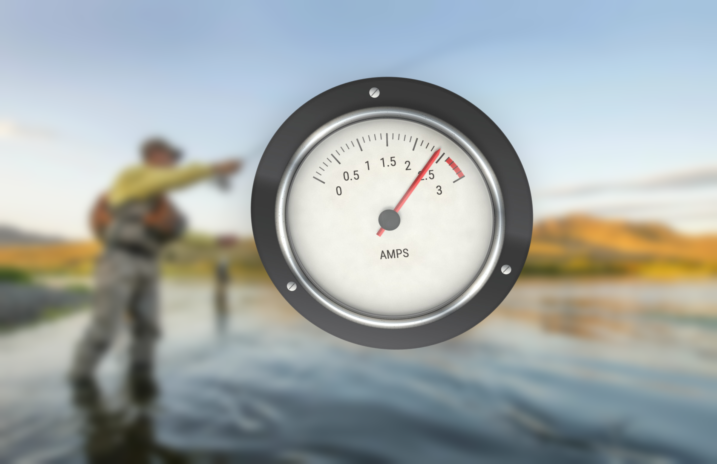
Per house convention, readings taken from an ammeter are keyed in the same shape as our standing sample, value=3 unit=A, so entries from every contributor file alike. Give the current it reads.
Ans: value=2.4 unit=A
